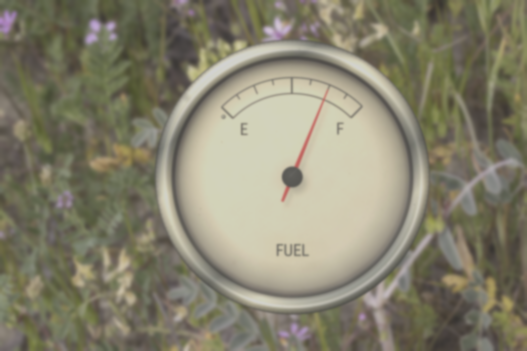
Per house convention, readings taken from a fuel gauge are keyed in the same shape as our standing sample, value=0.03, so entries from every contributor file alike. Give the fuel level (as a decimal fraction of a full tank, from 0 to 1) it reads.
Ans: value=0.75
